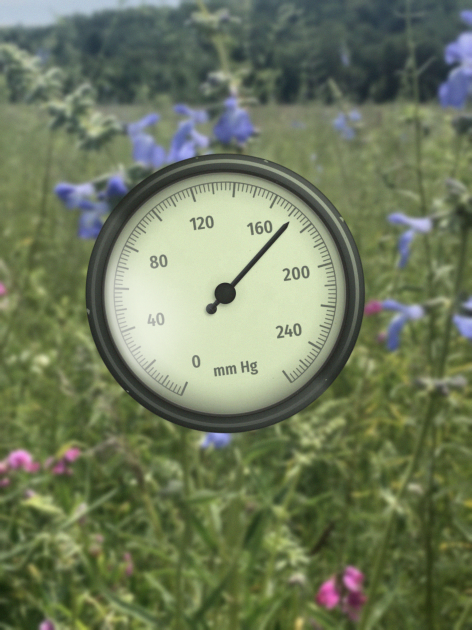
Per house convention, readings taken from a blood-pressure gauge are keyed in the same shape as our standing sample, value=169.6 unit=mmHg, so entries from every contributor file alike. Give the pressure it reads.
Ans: value=172 unit=mmHg
